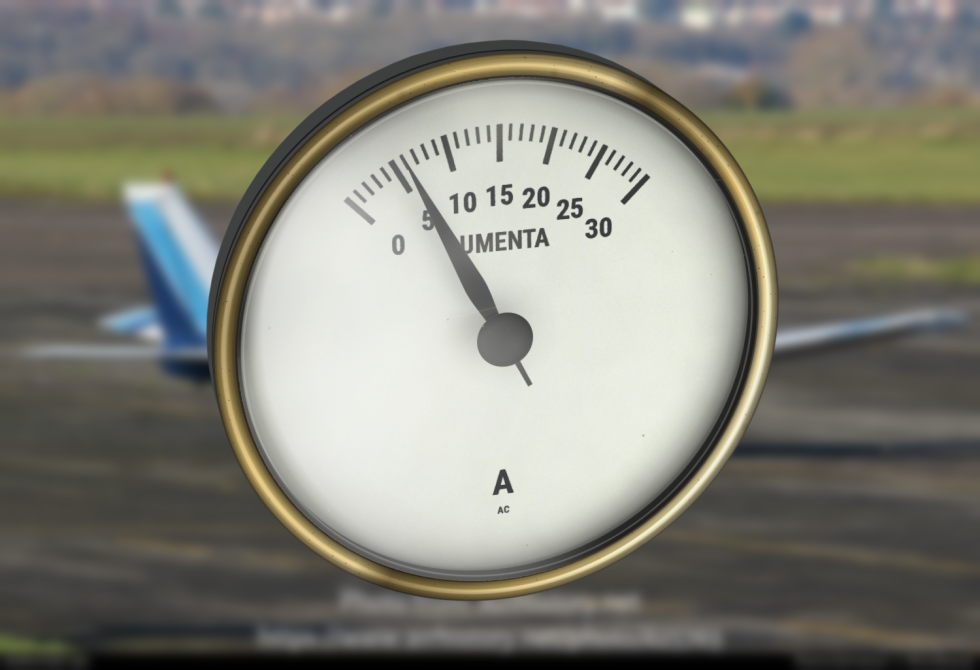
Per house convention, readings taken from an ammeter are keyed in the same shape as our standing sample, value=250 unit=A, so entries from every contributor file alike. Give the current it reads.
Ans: value=6 unit=A
